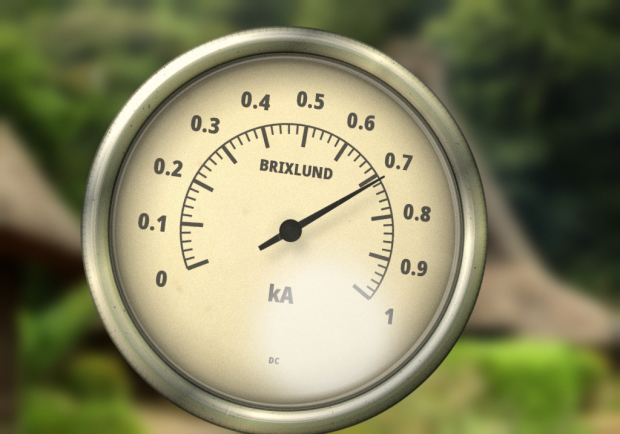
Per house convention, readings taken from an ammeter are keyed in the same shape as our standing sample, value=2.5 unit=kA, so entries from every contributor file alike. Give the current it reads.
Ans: value=0.71 unit=kA
